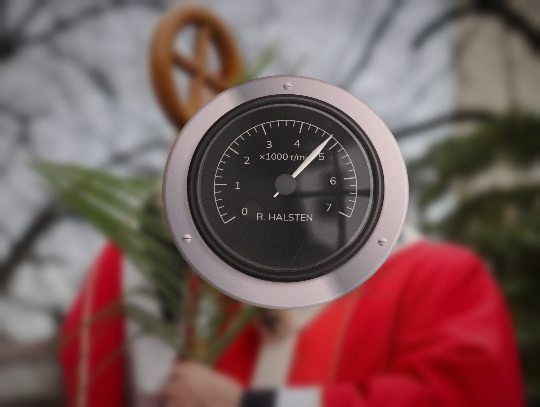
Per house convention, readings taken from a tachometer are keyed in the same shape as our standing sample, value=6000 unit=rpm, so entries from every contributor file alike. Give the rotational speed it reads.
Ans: value=4800 unit=rpm
